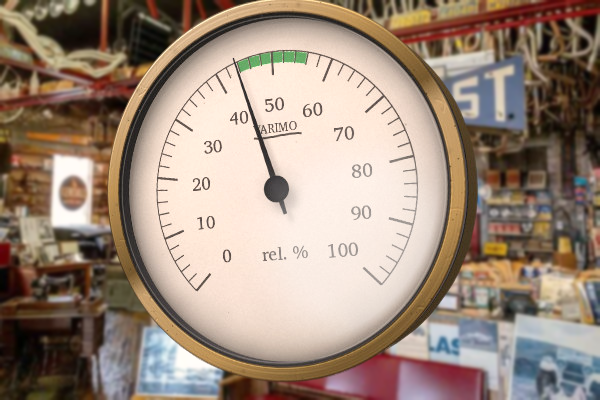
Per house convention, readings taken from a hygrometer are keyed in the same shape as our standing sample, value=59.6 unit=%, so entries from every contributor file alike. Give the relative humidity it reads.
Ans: value=44 unit=%
